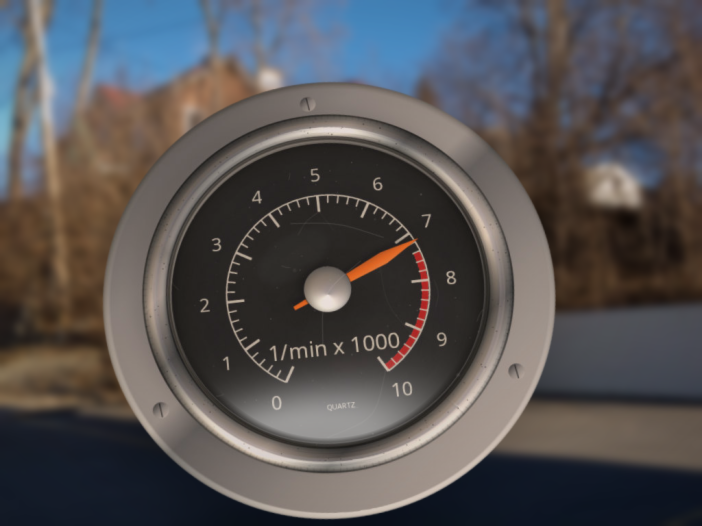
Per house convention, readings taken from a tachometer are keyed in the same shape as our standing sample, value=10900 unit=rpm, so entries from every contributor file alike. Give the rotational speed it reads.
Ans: value=7200 unit=rpm
